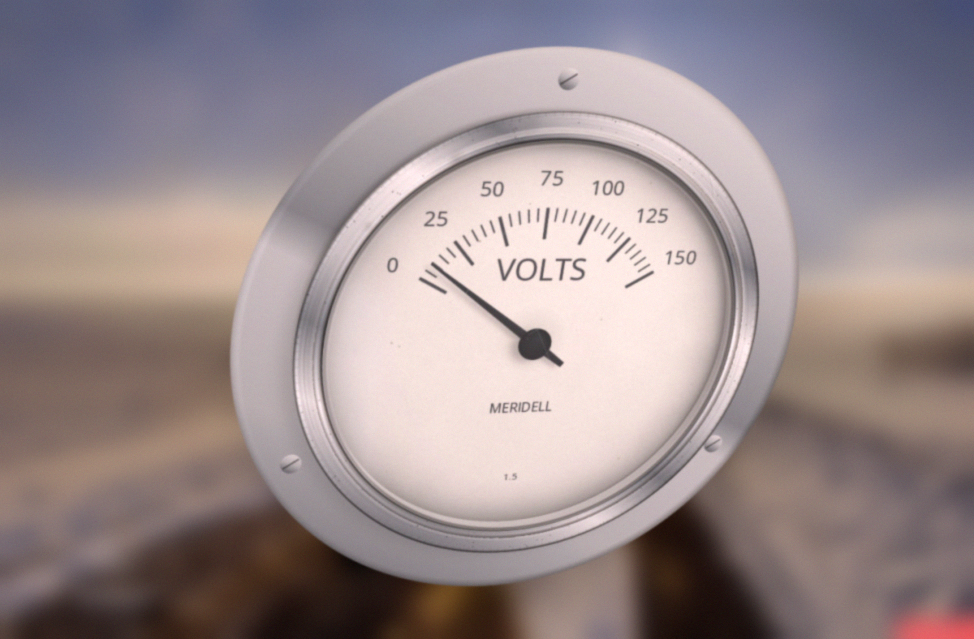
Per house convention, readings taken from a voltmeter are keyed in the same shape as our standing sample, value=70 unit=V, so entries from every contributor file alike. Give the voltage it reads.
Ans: value=10 unit=V
